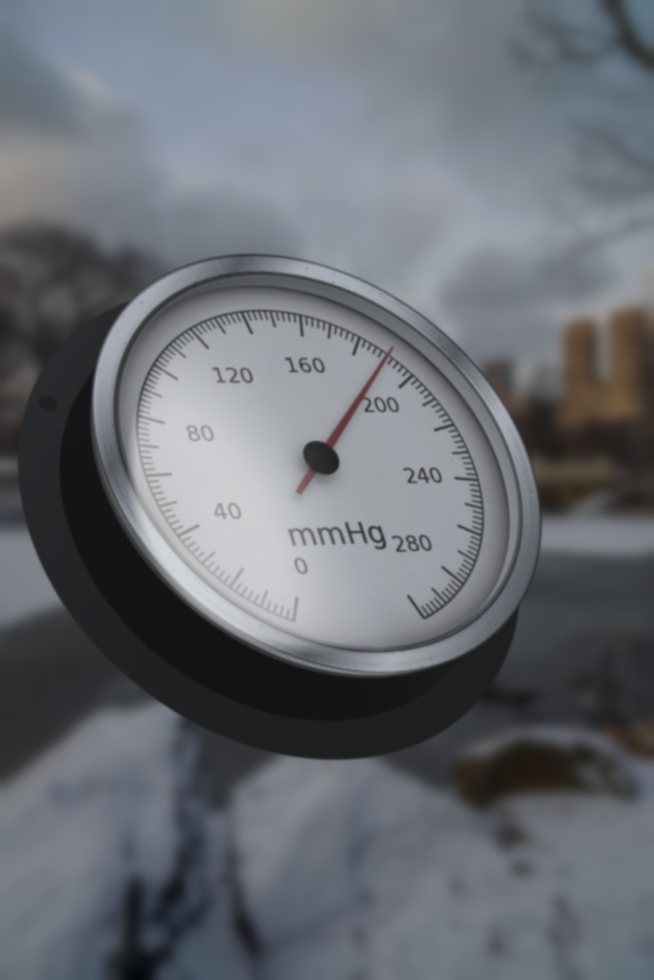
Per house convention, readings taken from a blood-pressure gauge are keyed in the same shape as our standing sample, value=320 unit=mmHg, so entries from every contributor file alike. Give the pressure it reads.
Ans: value=190 unit=mmHg
